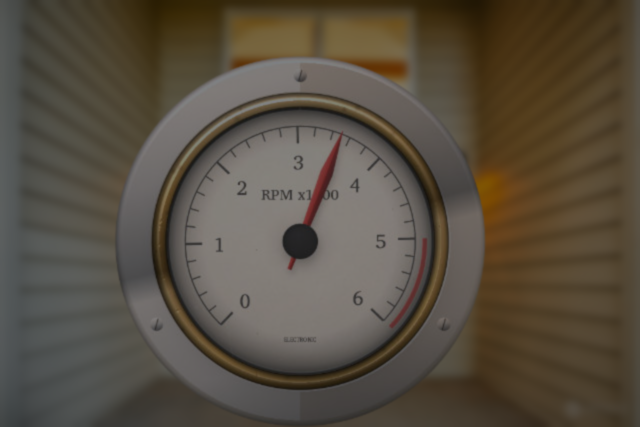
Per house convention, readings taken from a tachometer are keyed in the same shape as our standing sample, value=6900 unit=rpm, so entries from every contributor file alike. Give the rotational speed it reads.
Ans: value=3500 unit=rpm
